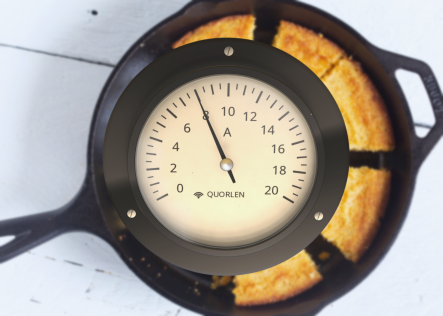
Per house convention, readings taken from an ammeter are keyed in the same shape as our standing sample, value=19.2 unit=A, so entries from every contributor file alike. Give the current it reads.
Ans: value=8 unit=A
